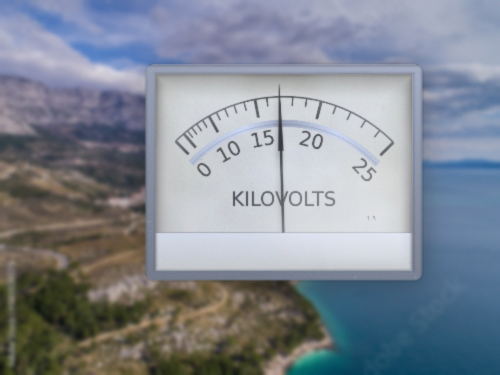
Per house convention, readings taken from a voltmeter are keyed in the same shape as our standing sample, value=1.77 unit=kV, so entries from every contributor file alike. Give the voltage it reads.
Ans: value=17 unit=kV
